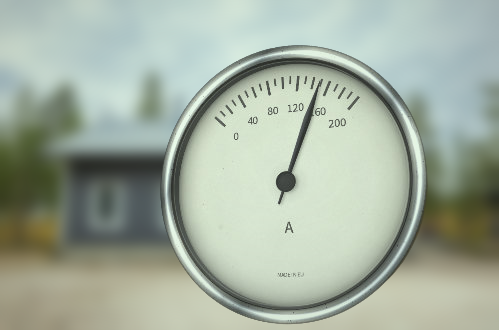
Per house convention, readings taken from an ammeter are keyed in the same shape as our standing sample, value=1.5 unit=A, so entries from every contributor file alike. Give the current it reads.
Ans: value=150 unit=A
